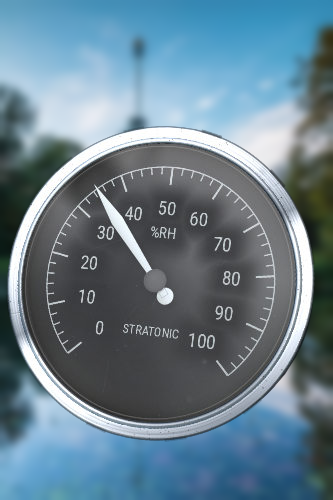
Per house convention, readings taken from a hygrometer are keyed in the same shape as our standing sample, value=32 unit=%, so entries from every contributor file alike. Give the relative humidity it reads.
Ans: value=35 unit=%
